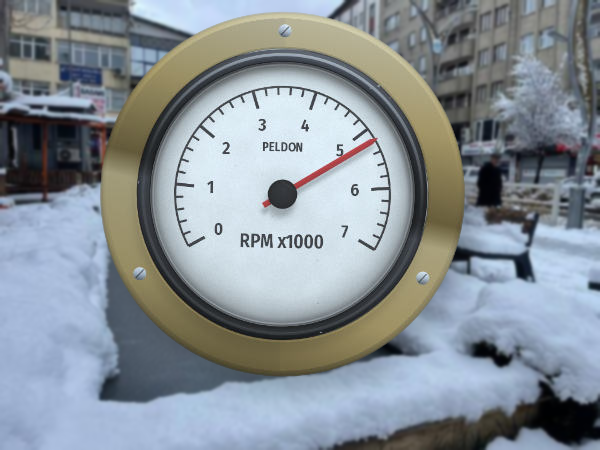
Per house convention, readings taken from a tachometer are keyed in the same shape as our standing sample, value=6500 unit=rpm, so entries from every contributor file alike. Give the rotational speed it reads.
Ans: value=5200 unit=rpm
